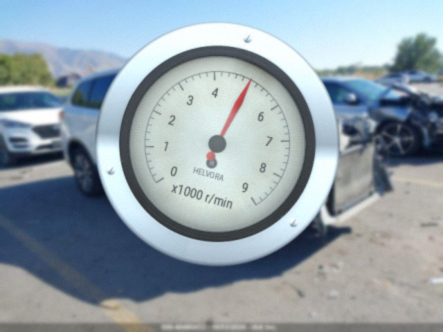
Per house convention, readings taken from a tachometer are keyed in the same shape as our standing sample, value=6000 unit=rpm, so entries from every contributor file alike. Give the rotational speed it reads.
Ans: value=5000 unit=rpm
